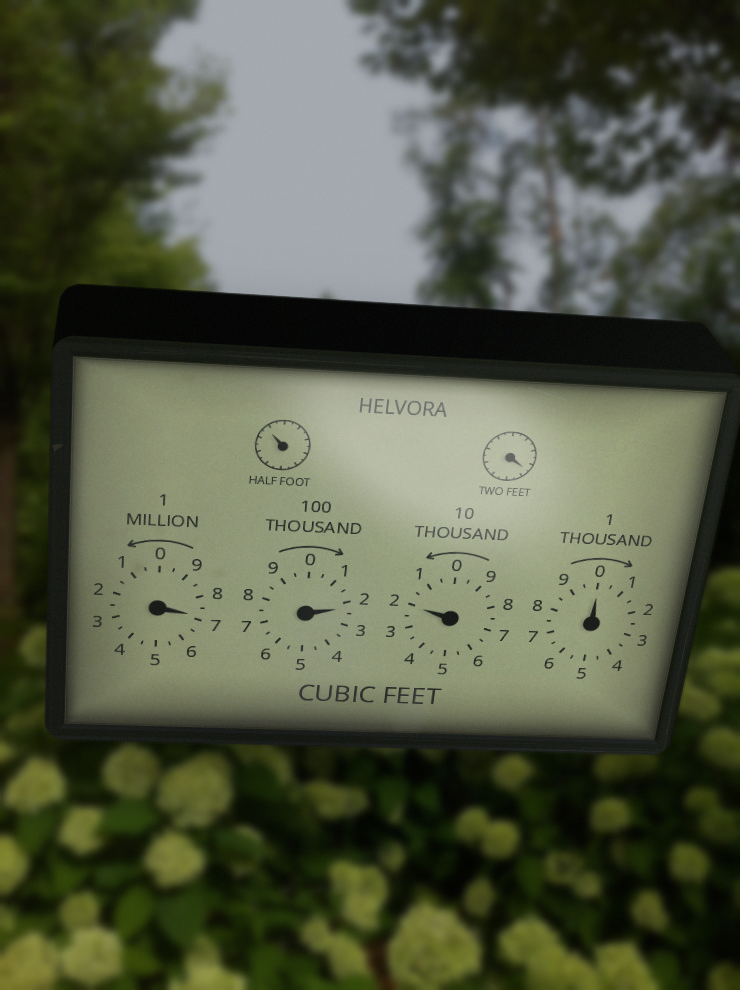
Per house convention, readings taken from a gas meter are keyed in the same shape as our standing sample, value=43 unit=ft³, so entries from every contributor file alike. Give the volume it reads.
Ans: value=722000 unit=ft³
